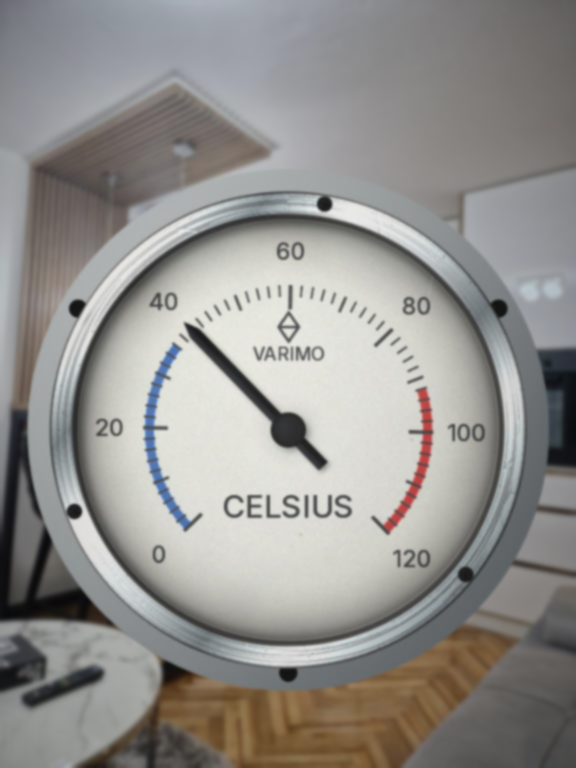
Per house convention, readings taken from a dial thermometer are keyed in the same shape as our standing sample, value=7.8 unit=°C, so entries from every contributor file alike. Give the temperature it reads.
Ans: value=40 unit=°C
